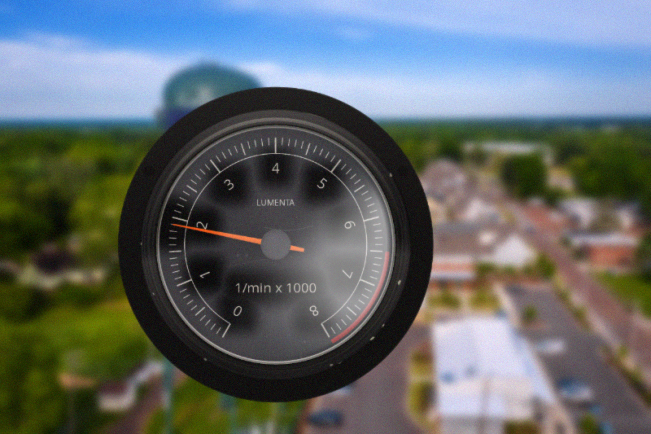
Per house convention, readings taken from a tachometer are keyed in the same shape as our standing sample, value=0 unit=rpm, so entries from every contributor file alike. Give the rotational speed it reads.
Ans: value=1900 unit=rpm
